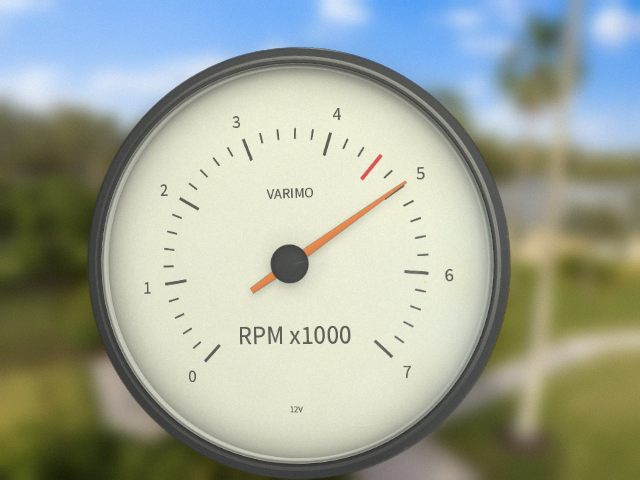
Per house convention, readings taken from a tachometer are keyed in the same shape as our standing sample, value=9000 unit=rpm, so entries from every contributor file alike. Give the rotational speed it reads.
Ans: value=5000 unit=rpm
